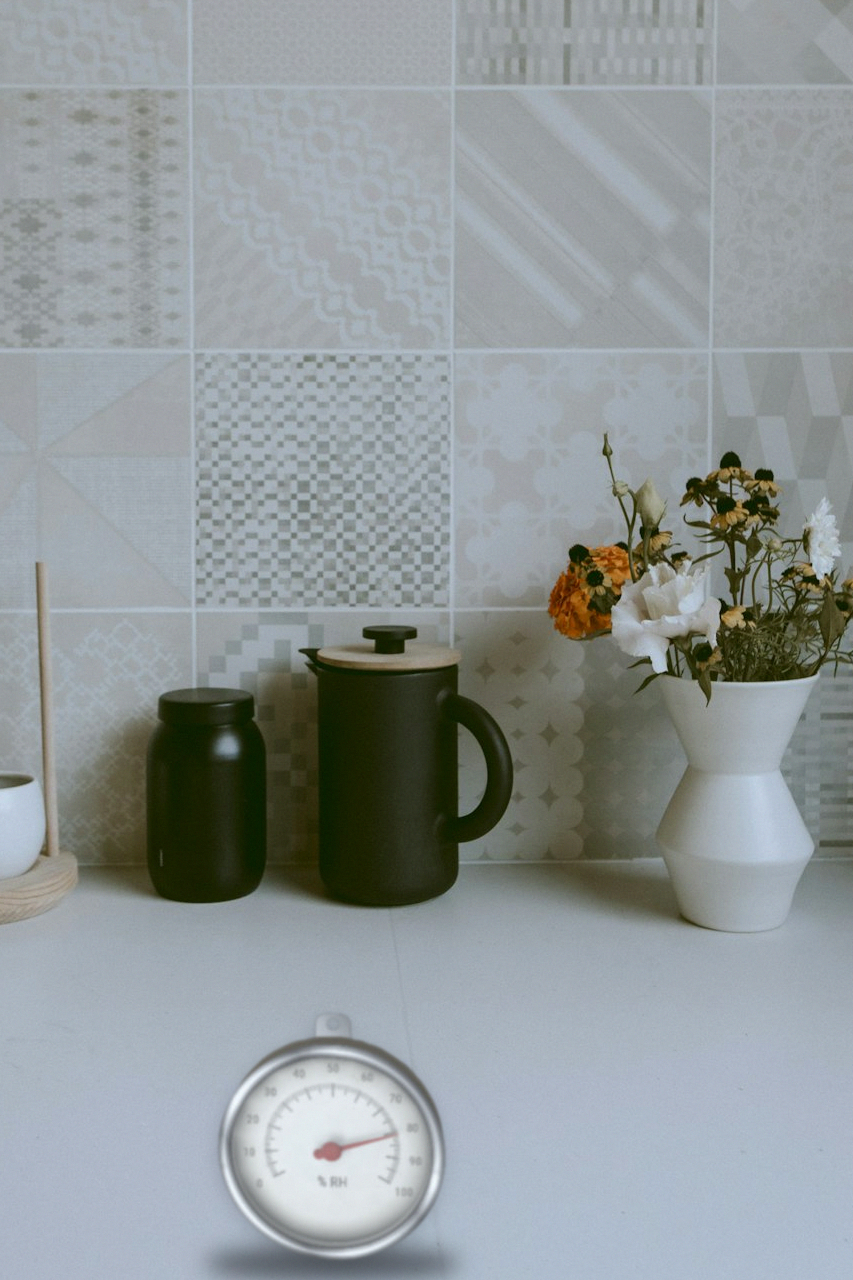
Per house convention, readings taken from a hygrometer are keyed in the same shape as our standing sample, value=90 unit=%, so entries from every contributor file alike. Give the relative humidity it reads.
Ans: value=80 unit=%
